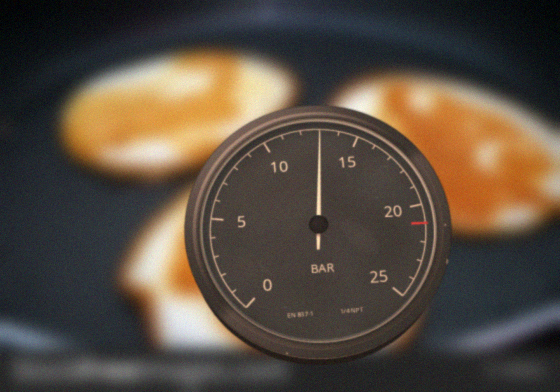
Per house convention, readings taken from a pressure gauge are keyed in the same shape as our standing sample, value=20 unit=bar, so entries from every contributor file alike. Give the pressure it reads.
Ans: value=13 unit=bar
